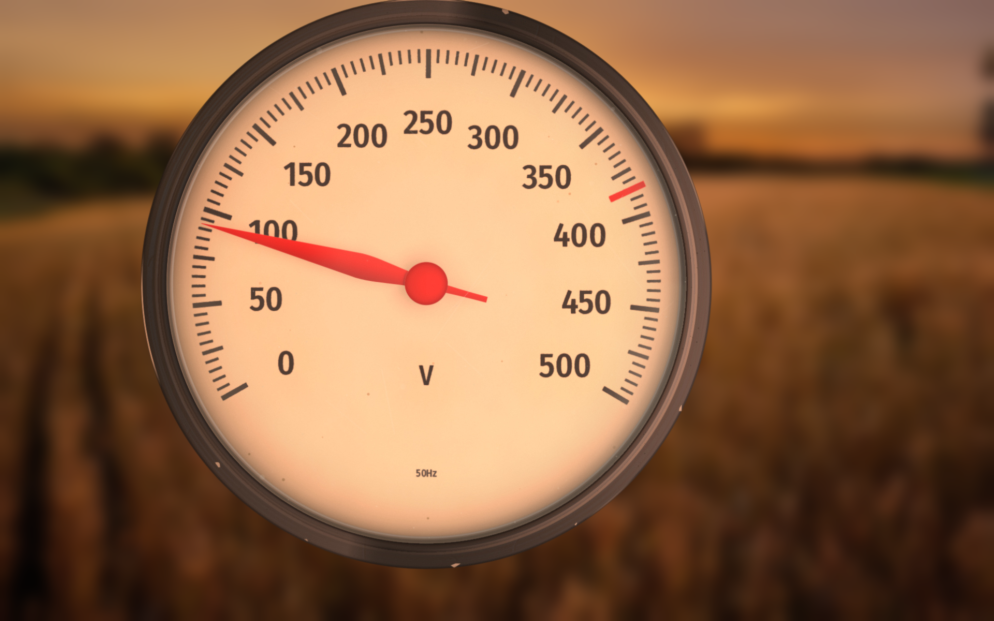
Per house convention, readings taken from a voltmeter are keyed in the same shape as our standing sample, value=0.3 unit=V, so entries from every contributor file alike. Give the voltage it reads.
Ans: value=92.5 unit=V
